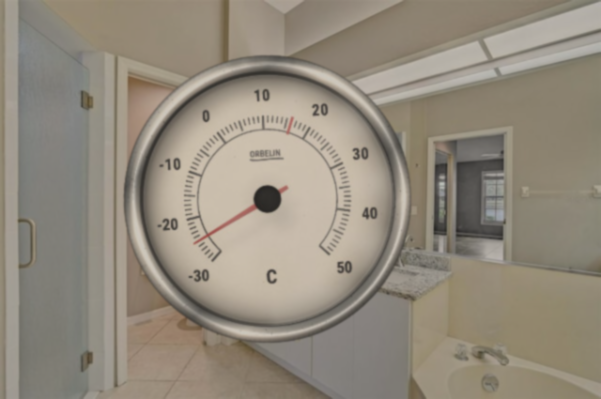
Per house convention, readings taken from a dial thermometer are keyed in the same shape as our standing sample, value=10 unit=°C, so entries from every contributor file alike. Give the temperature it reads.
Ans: value=-25 unit=°C
